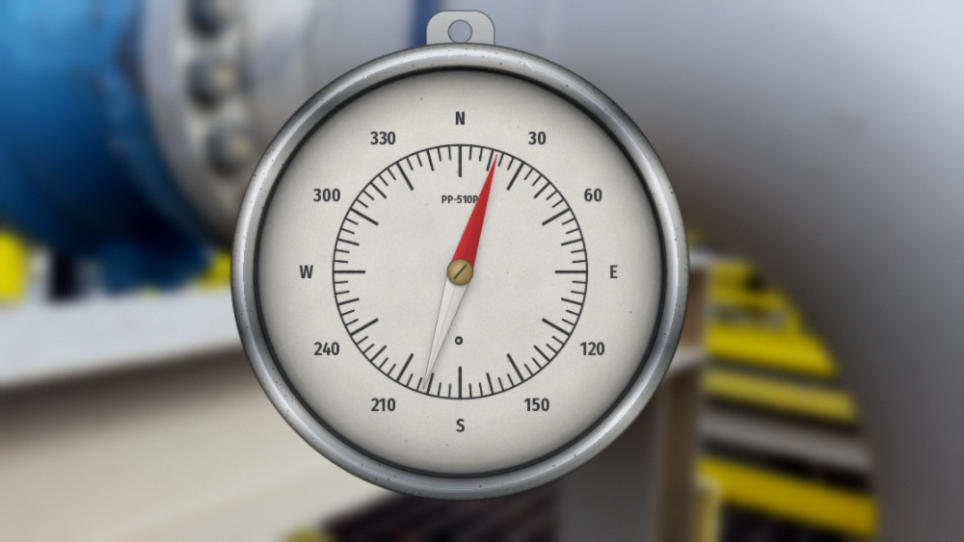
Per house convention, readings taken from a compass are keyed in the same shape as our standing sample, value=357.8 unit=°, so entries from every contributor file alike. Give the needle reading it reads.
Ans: value=17.5 unit=°
